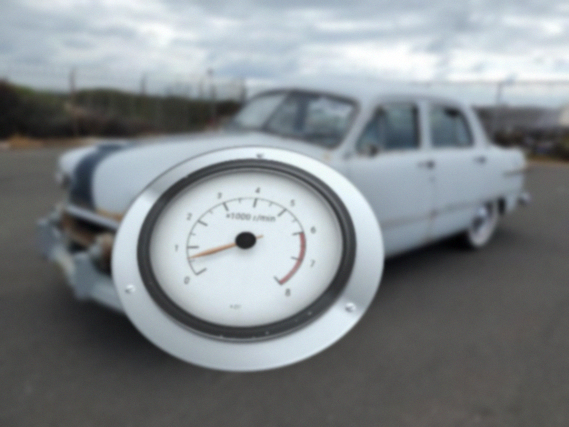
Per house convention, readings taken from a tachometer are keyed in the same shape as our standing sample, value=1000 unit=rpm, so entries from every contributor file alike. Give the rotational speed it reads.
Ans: value=500 unit=rpm
